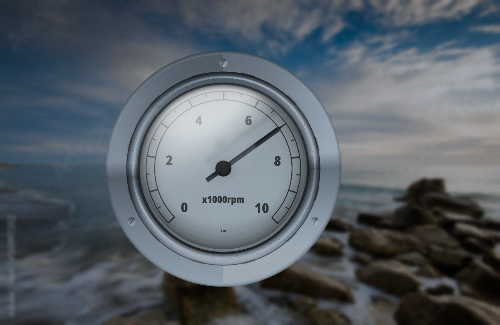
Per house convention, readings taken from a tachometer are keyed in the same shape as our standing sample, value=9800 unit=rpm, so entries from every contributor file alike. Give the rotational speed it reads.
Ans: value=7000 unit=rpm
